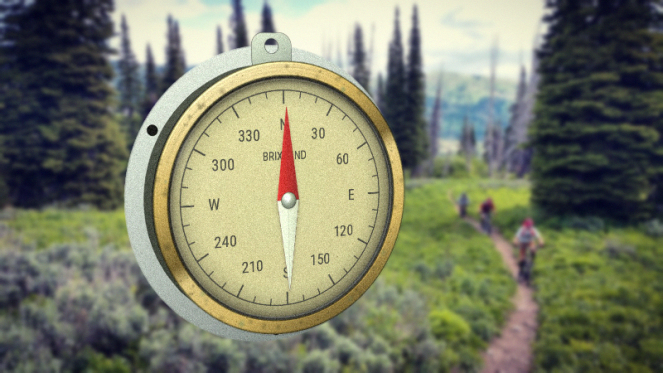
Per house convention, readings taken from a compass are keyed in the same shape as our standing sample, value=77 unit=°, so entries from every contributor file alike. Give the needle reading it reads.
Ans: value=0 unit=°
